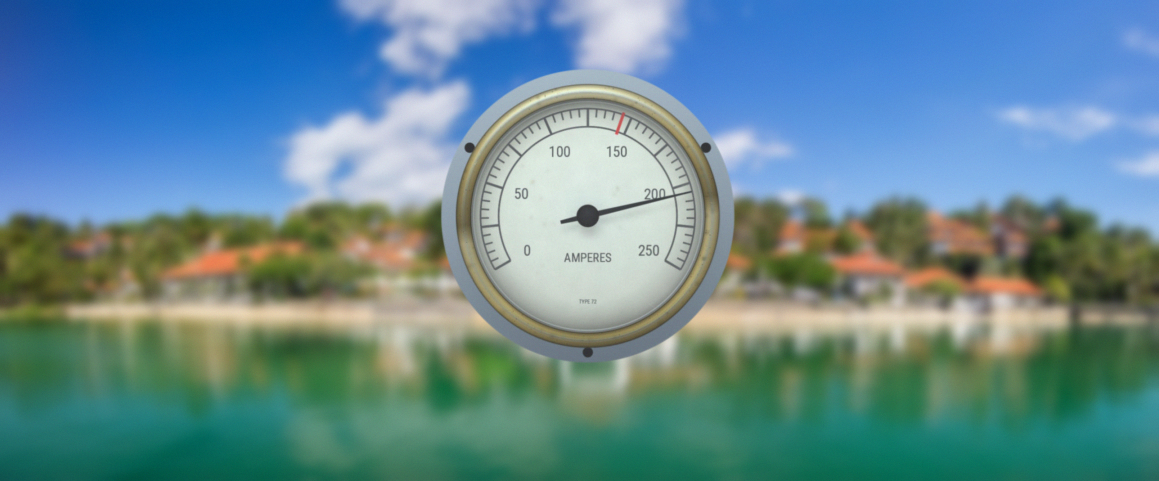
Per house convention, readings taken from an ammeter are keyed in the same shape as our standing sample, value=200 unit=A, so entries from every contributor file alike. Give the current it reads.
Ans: value=205 unit=A
